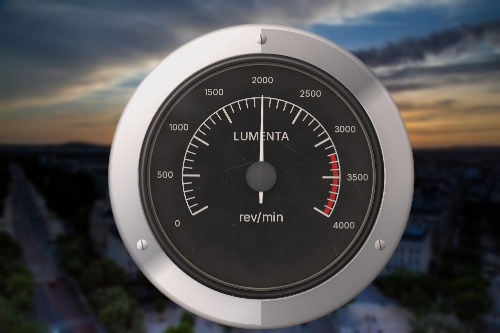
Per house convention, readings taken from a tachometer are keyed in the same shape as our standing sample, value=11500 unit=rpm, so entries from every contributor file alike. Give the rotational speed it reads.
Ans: value=2000 unit=rpm
